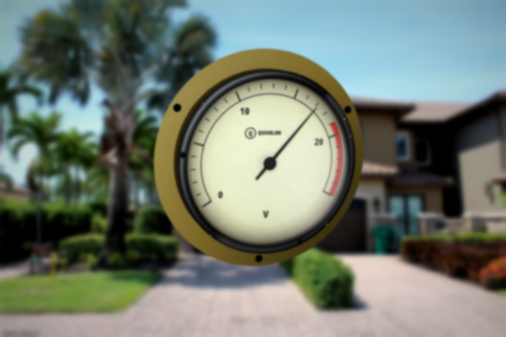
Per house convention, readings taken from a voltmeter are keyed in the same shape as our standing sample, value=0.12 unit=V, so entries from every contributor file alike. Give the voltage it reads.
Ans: value=17 unit=V
